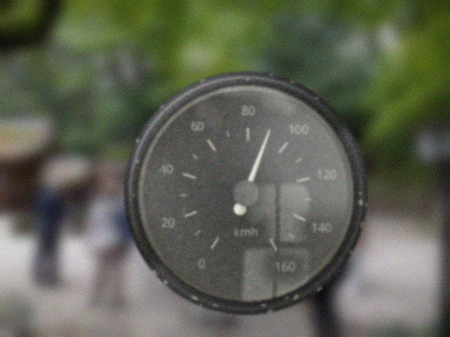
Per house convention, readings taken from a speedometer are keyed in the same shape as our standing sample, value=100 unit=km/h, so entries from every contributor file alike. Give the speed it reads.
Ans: value=90 unit=km/h
